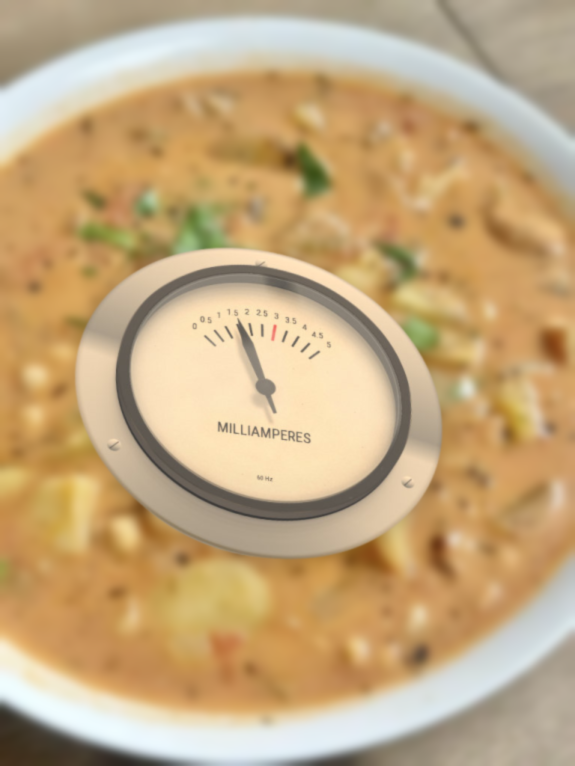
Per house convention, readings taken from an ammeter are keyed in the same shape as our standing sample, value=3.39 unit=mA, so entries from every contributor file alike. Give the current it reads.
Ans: value=1.5 unit=mA
